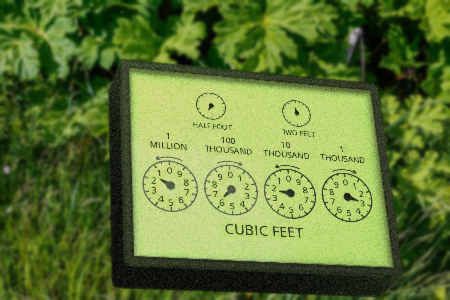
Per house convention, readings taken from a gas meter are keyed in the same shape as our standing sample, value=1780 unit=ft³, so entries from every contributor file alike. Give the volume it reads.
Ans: value=162300 unit=ft³
